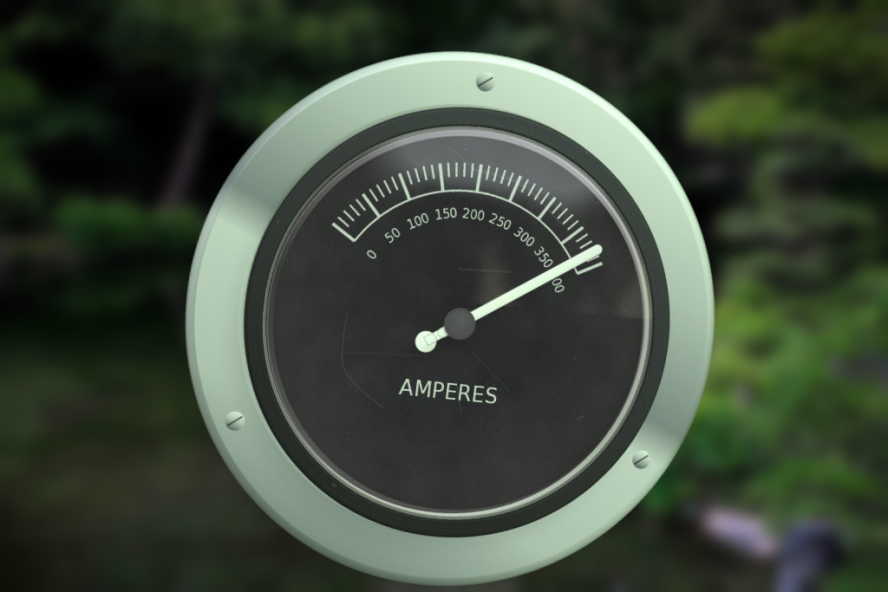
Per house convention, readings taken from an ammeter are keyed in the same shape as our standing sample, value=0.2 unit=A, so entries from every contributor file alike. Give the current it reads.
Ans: value=380 unit=A
